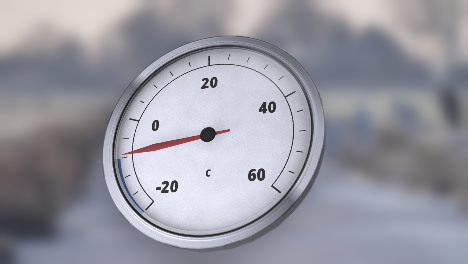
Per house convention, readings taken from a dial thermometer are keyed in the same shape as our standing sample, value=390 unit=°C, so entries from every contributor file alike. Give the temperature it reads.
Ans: value=-8 unit=°C
